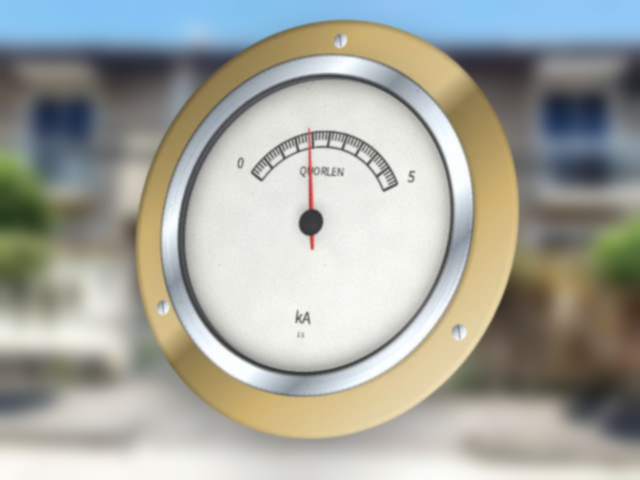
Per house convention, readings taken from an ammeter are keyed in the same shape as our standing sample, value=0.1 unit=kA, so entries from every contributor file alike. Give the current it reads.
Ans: value=2 unit=kA
